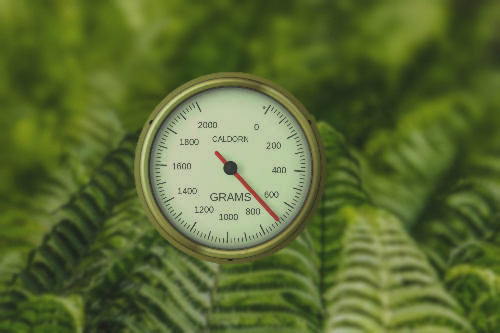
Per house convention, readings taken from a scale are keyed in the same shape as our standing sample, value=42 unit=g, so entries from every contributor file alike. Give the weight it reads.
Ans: value=700 unit=g
